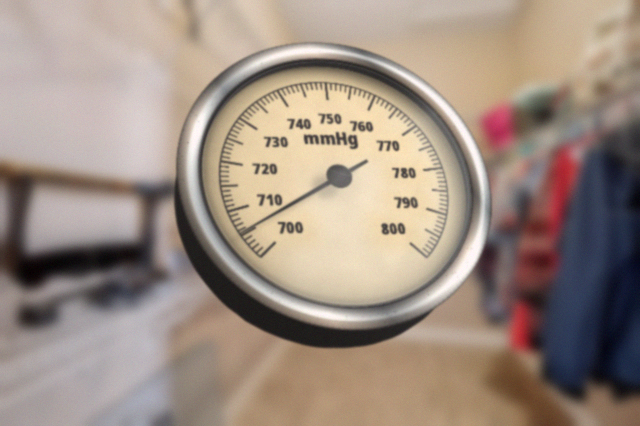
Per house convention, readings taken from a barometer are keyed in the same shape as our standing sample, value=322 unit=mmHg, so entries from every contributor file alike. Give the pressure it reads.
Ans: value=705 unit=mmHg
